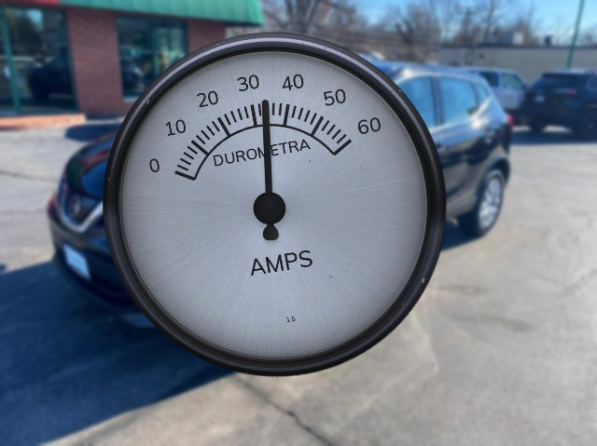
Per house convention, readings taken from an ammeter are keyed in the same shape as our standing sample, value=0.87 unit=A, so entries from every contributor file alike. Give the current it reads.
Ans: value=34 unit=A
